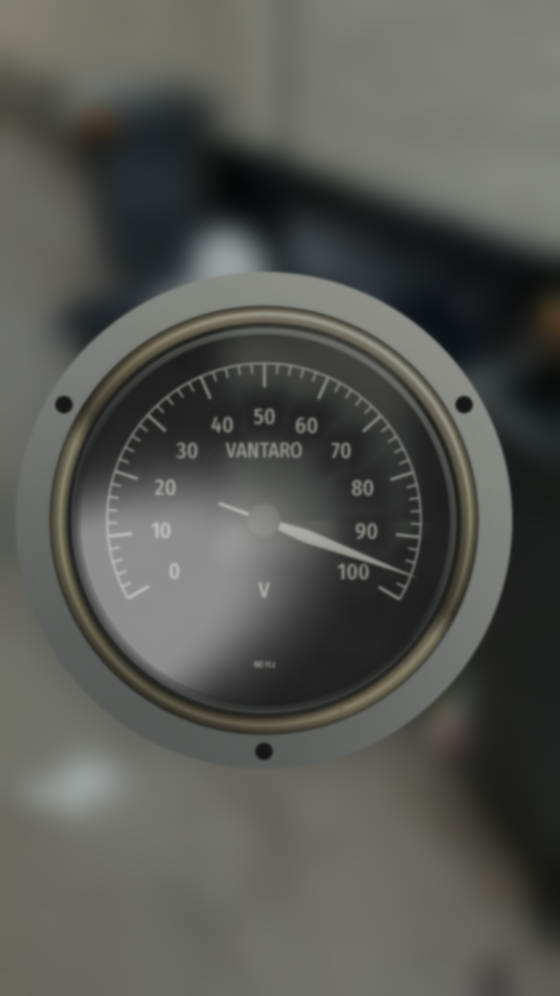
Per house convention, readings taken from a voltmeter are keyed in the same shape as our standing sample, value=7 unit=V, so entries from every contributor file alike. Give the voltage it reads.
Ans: value=96 unit=V
